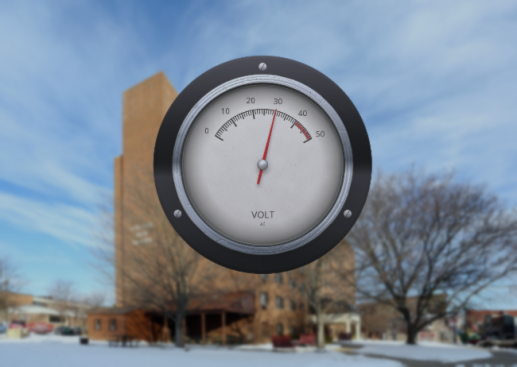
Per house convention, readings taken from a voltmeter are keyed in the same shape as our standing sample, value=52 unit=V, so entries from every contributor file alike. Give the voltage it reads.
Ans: value=30 unit=V
